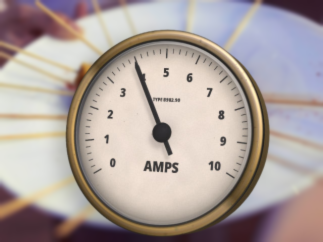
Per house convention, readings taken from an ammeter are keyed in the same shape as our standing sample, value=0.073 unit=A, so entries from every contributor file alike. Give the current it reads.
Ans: value=4 unit=A
